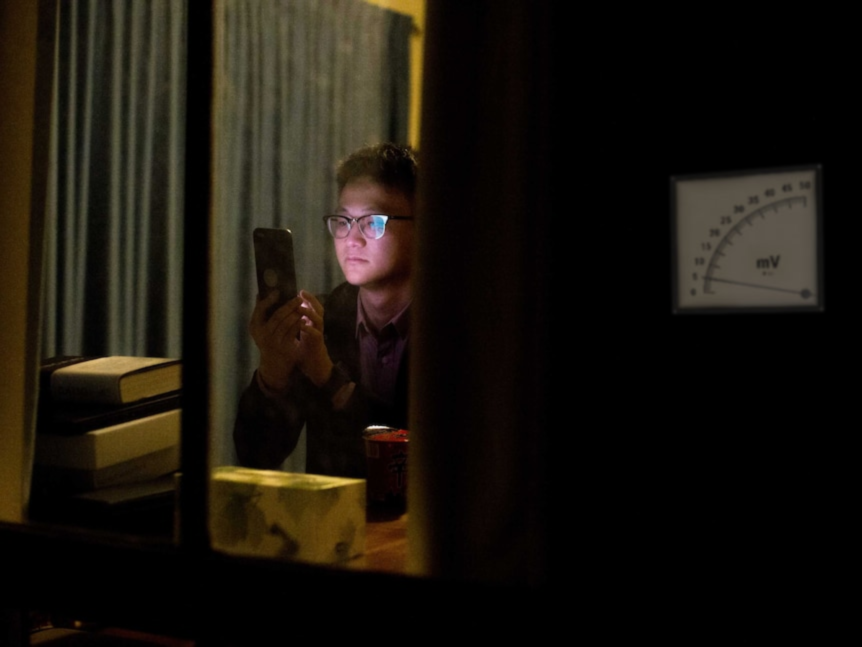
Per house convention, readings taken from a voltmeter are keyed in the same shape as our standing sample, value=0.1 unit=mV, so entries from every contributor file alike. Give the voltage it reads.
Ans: value=5 unit=mV
